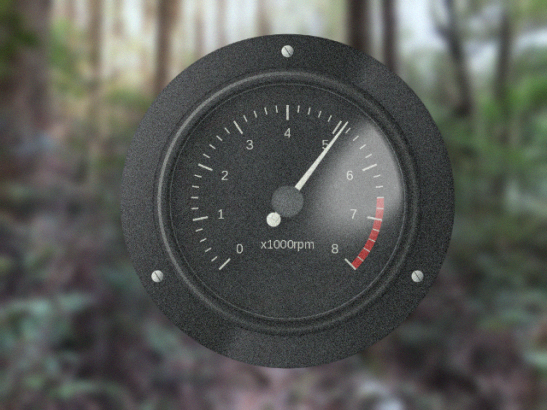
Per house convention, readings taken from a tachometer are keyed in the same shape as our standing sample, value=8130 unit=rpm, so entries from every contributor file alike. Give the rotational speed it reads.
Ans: value=5100 unit=rpm
